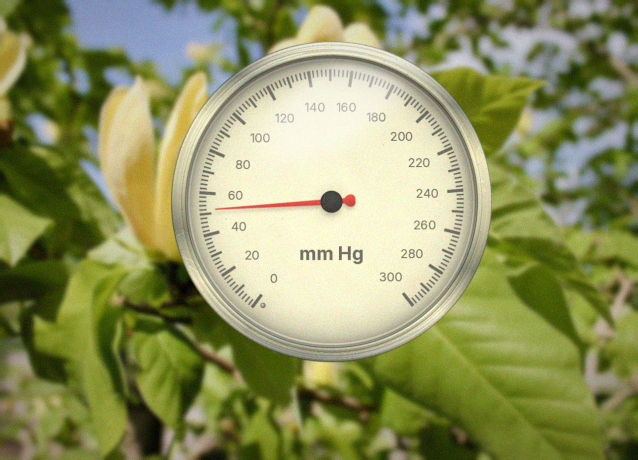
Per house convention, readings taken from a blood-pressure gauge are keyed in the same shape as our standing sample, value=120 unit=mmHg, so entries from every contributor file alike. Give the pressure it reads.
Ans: value=52 unit=mmHg
